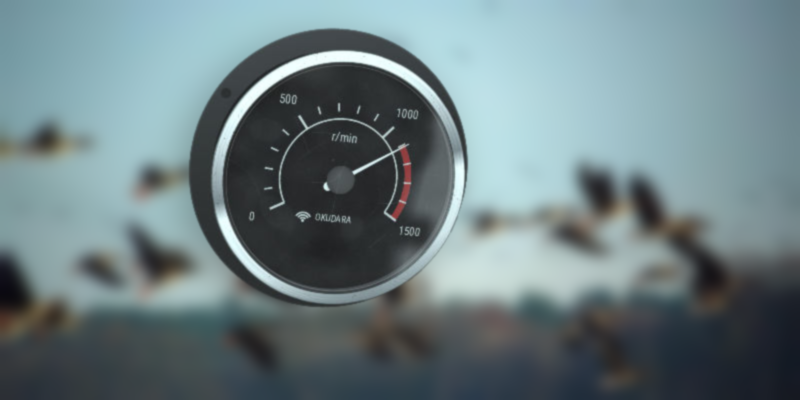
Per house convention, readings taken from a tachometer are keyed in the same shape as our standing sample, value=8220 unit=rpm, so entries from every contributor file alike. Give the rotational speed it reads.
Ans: value=1100 unit=rpm
